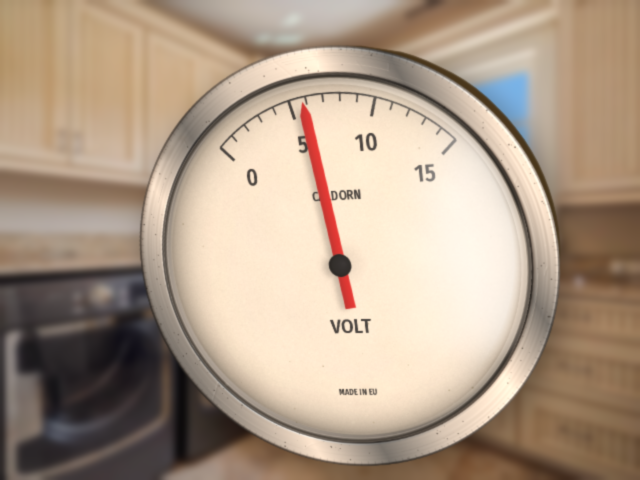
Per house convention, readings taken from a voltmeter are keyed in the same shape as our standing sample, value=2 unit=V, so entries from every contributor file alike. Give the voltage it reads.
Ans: value=6 unit=V
